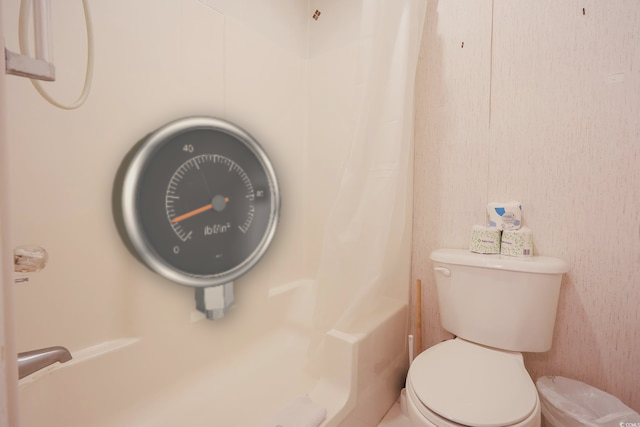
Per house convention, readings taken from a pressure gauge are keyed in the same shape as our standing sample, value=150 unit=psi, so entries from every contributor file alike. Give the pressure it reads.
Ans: value=10 unit=psi
